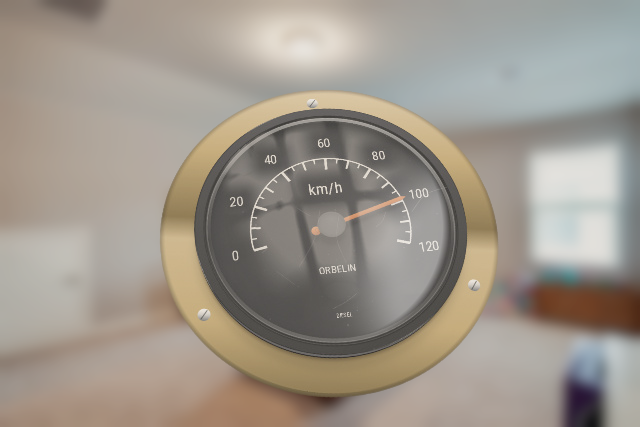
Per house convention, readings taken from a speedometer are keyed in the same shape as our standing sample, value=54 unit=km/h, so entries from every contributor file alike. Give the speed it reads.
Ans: value=100 unit=km/h
